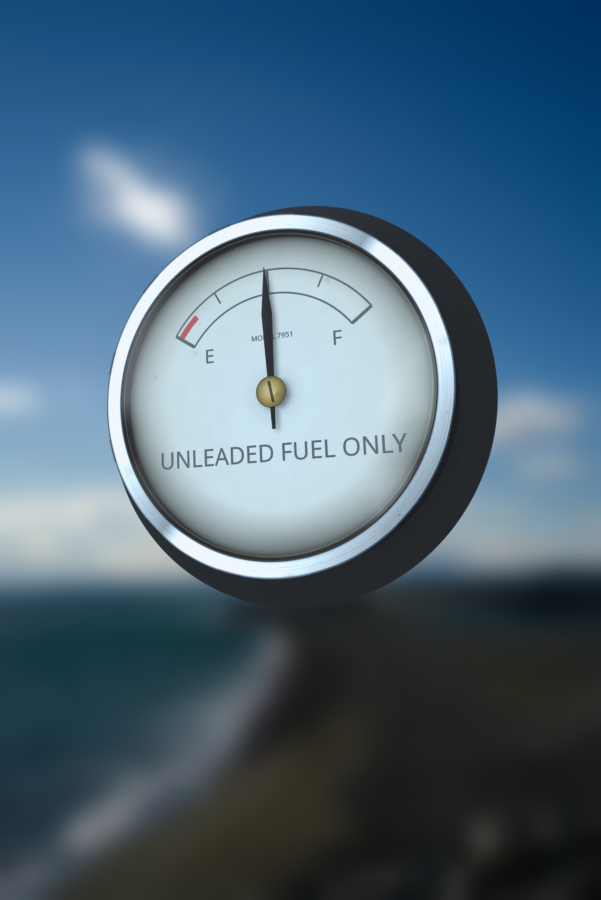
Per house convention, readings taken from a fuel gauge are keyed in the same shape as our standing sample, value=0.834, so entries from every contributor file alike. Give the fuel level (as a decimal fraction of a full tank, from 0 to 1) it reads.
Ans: value=0.5
